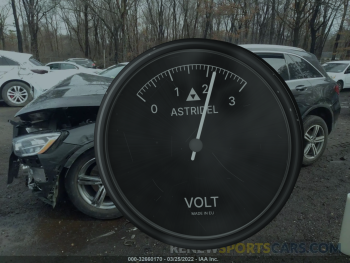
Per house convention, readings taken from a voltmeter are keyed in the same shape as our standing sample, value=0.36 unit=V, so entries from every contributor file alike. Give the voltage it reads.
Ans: value=2.2 unit=V
